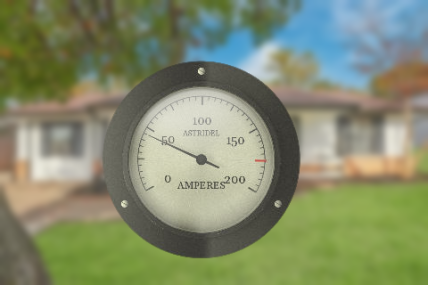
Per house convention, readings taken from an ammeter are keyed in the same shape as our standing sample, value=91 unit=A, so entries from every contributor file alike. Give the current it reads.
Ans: value=45 unit=A
